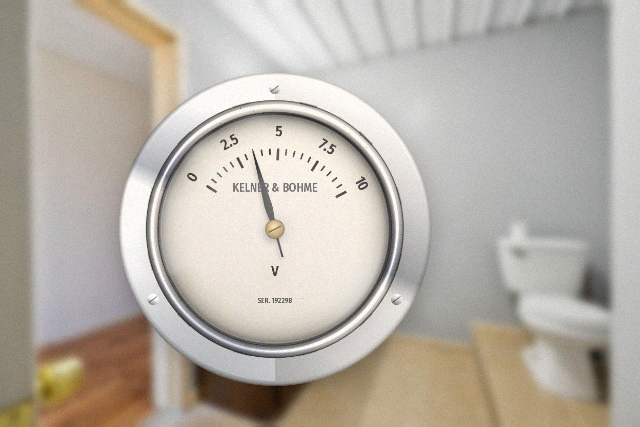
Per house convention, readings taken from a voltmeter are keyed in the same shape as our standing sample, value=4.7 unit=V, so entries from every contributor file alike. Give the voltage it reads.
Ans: value=3.5 unit=V
